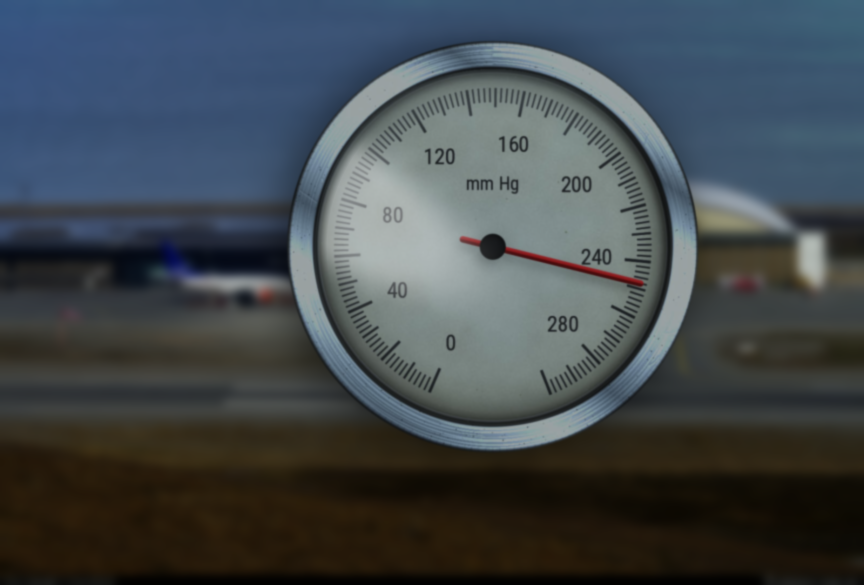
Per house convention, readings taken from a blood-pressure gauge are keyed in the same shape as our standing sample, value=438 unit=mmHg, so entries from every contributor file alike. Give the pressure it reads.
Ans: value=248 unit=mmHg
